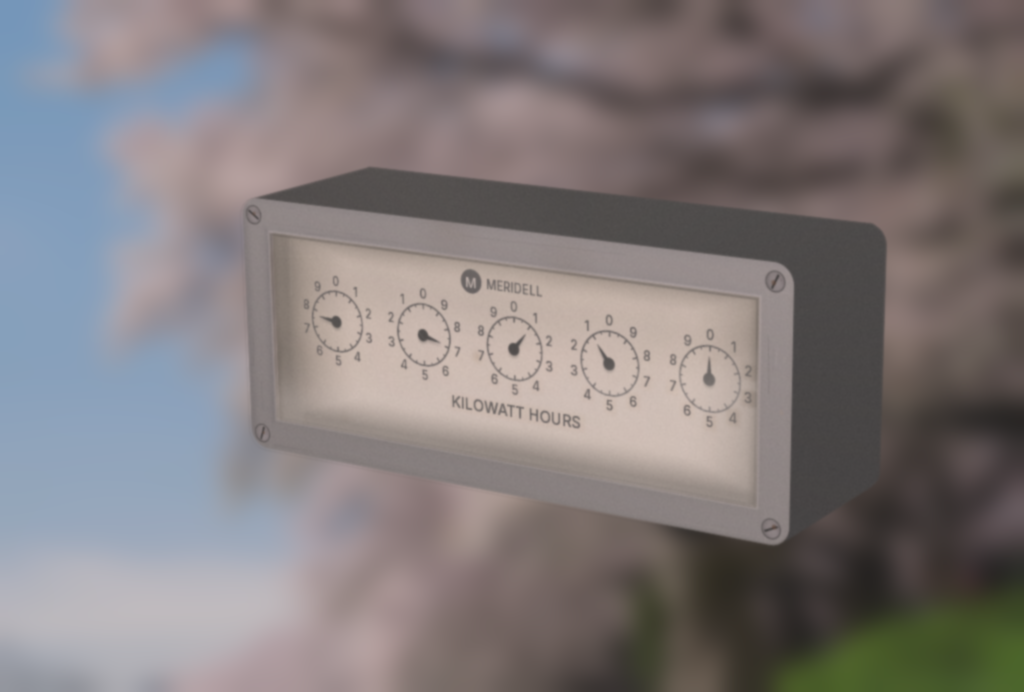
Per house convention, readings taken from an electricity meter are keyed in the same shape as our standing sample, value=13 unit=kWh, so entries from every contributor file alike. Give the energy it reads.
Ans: value=77110 unit=kWh
